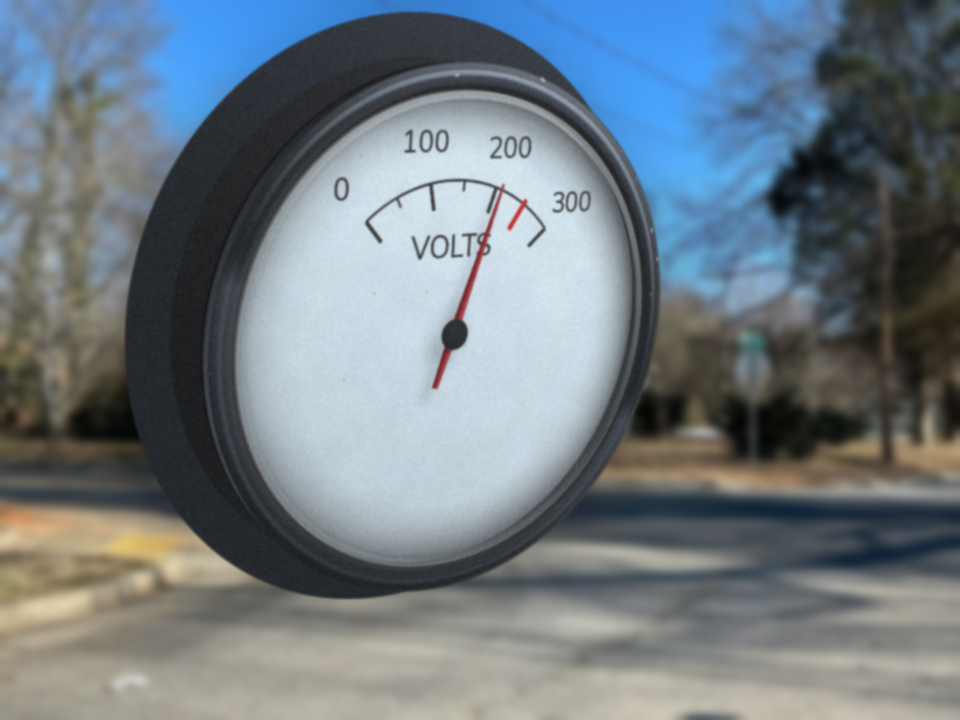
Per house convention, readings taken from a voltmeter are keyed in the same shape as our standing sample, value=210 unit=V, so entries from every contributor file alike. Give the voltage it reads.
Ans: value=200 unit=V
